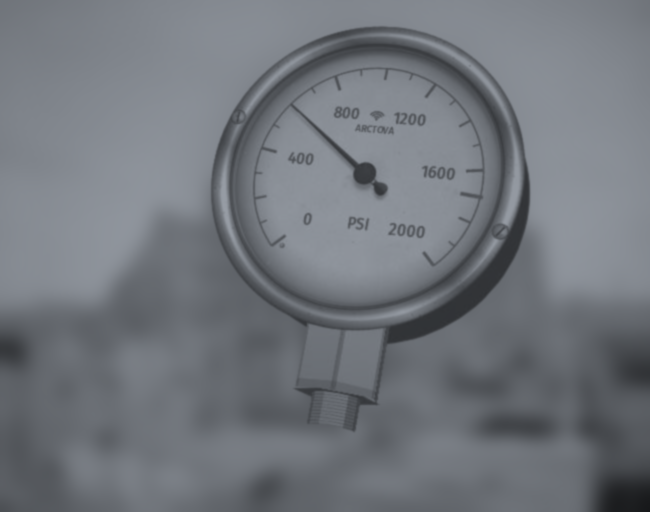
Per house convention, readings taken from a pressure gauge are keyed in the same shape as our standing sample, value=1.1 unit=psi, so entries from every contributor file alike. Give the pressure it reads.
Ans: value=600 unit=psi
